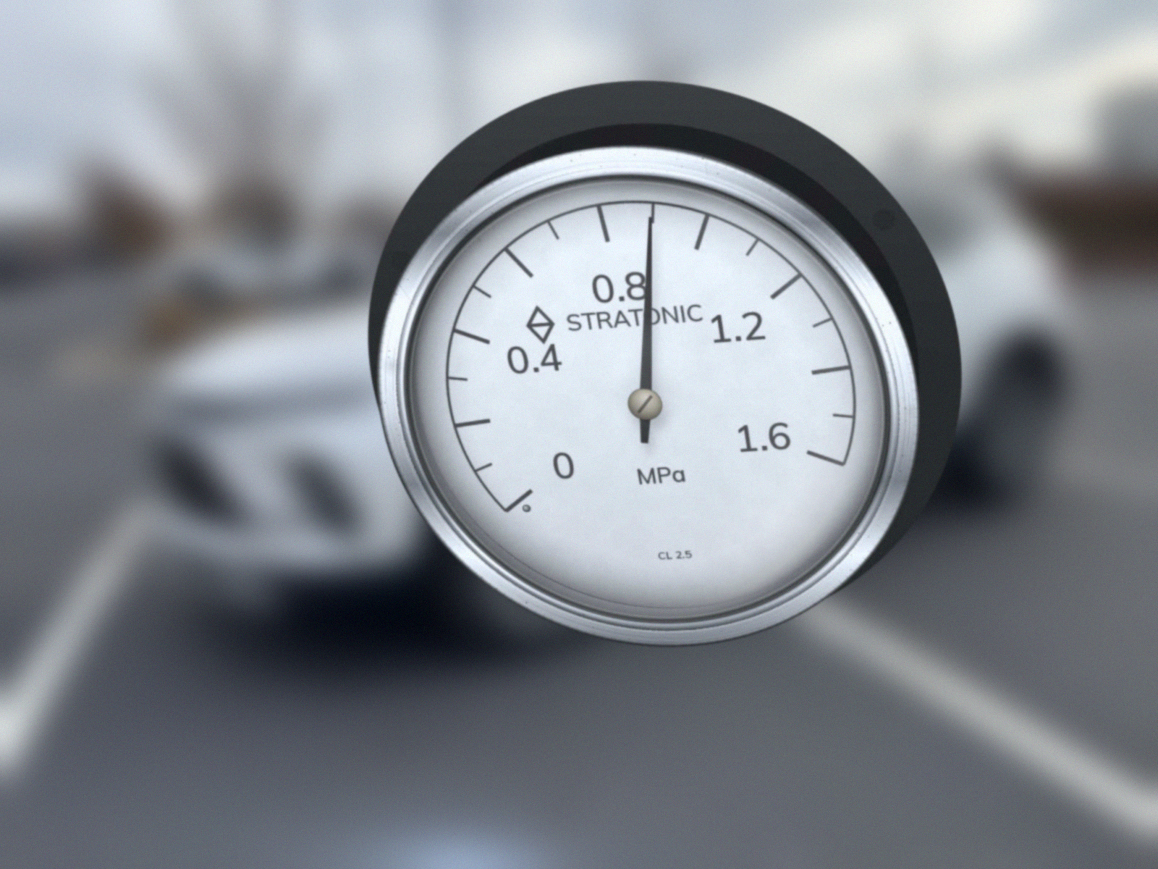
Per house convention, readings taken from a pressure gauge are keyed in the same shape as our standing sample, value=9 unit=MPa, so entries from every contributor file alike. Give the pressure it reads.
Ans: value=0.9 unit=MPa
